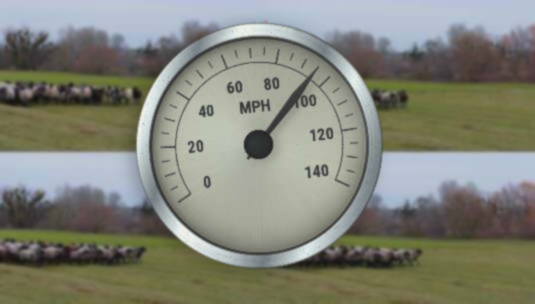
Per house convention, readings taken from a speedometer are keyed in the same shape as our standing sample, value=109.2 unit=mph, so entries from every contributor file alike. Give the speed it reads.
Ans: value=95 unit=mph
